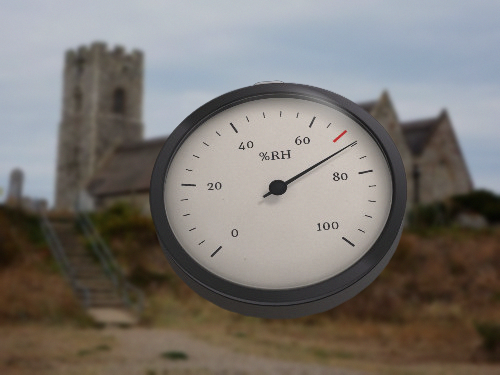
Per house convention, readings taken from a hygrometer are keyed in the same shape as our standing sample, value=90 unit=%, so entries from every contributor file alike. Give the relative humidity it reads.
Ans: value=72 unit=%
